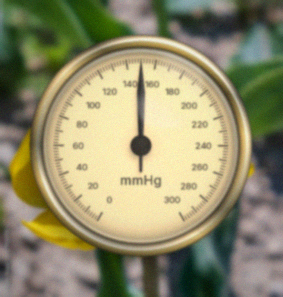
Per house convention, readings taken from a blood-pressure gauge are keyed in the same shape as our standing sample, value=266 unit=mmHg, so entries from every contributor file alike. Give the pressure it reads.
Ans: value=150 unit=mmHg
